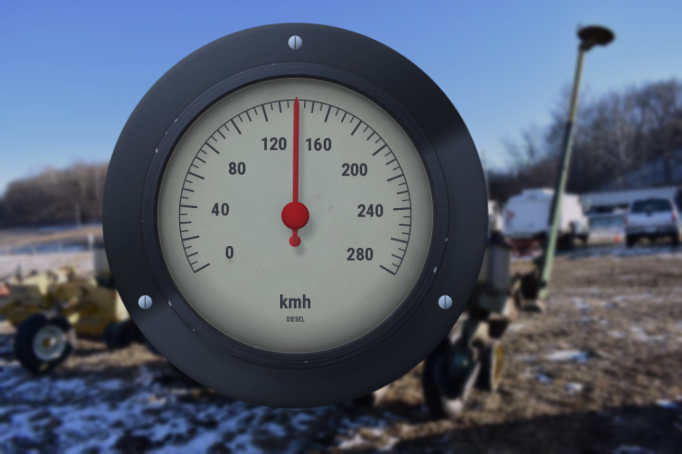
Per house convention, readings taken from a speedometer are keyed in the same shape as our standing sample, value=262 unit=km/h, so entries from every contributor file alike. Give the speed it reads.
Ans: value=140 unit=km/h
